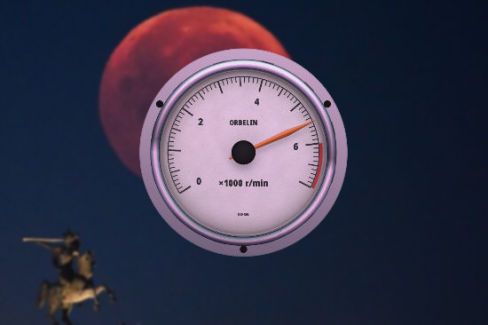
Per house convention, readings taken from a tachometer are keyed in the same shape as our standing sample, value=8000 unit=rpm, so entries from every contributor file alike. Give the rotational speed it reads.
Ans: value=5500 unit=rpm
